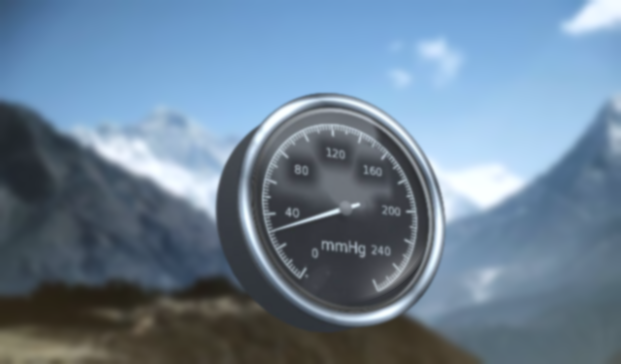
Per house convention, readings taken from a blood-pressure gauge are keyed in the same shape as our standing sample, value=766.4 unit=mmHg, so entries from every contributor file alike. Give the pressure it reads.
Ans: value=30 unit=mmHg
